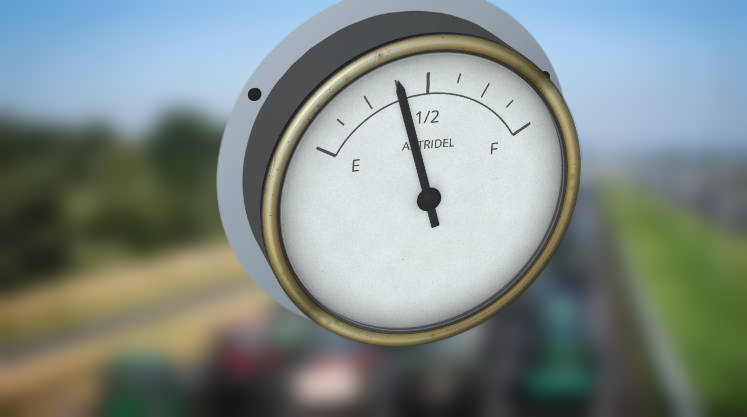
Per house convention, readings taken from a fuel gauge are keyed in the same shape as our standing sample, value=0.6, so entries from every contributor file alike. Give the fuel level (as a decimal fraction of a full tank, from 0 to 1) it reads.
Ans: value=0.375
